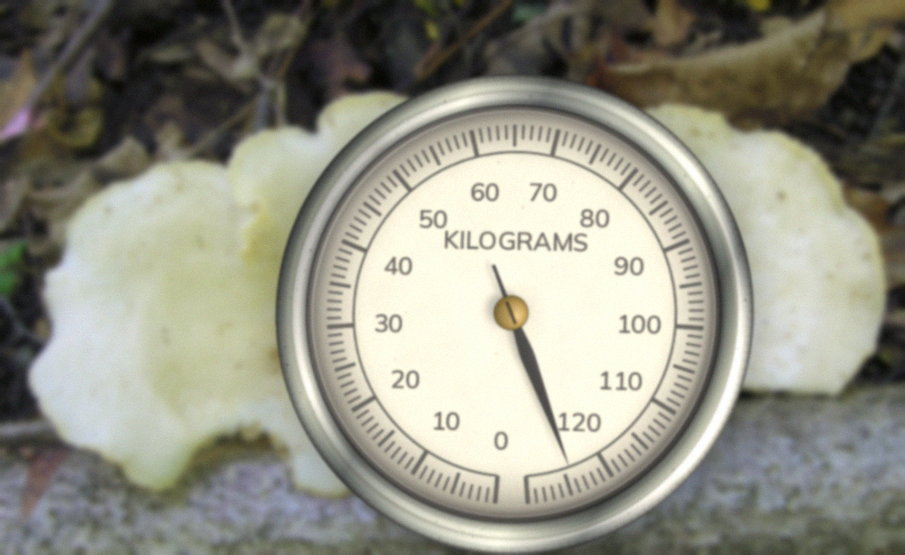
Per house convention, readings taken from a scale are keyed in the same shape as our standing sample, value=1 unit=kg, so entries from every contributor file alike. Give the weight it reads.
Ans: value=124 unit=kg
